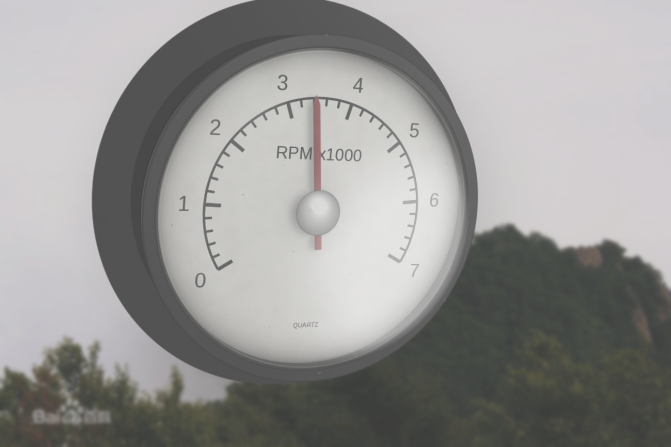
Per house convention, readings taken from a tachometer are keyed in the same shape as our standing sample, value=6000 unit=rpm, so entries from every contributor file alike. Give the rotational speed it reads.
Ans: value=3400 unit=rpm
